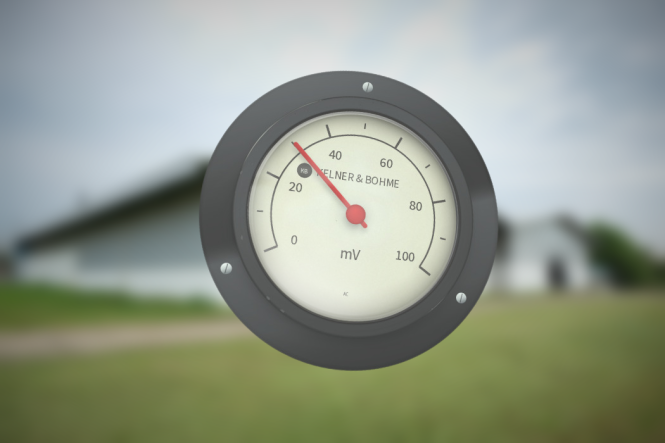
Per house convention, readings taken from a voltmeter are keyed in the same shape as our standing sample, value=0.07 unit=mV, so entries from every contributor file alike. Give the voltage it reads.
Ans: value=30 unit=mV
